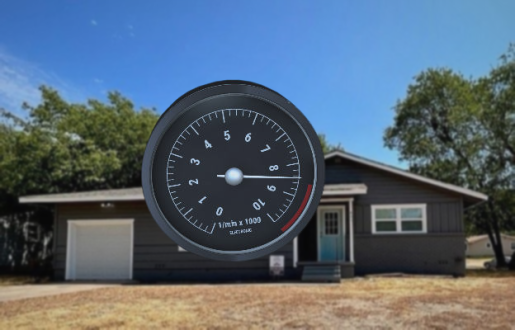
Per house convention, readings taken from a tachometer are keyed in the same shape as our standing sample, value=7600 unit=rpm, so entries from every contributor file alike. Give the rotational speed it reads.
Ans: value=8400 unit=rpm
